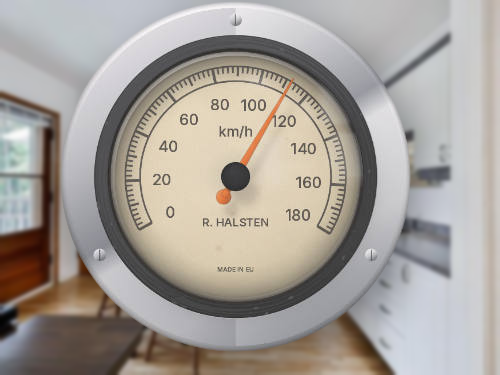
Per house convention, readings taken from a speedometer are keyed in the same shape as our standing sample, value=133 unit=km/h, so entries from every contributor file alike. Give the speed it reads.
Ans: value=112 unit=km/h
